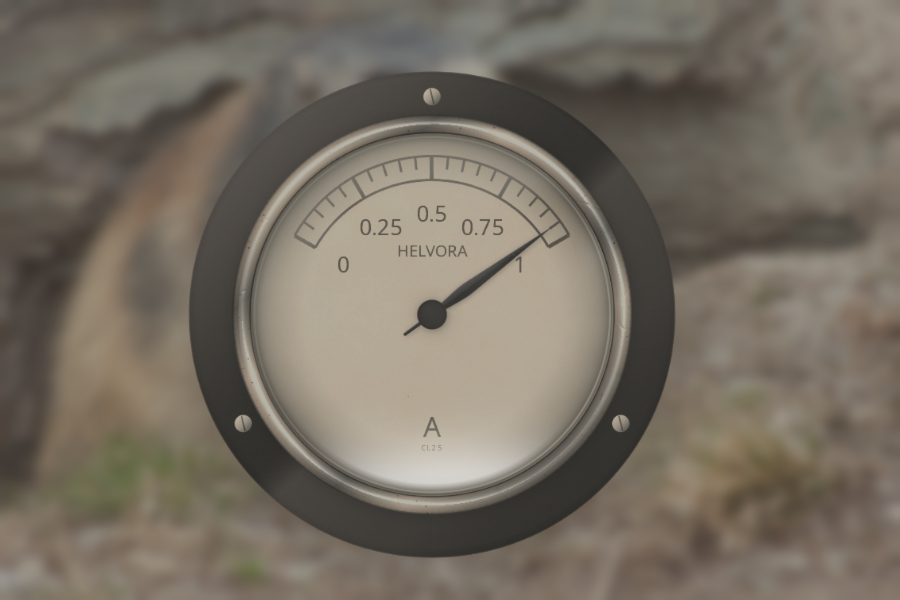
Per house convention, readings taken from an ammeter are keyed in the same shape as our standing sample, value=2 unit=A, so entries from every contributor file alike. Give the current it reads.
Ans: value=0.95 unit=A
